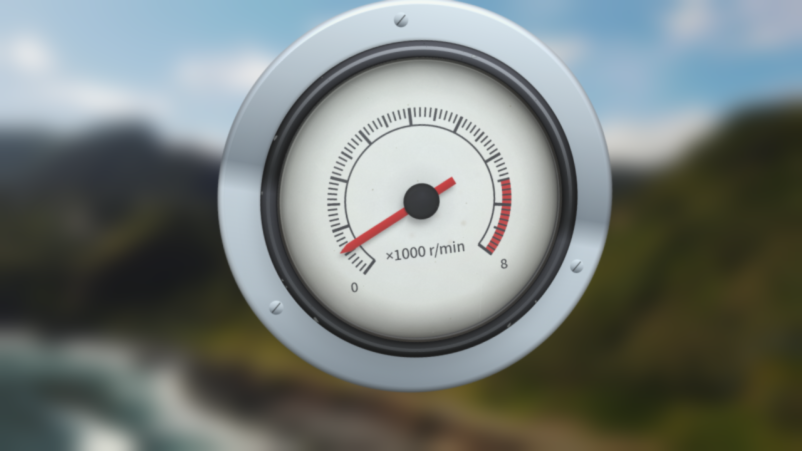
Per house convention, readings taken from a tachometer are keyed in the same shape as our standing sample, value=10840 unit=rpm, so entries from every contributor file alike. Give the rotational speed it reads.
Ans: value=600 unit=rpm
